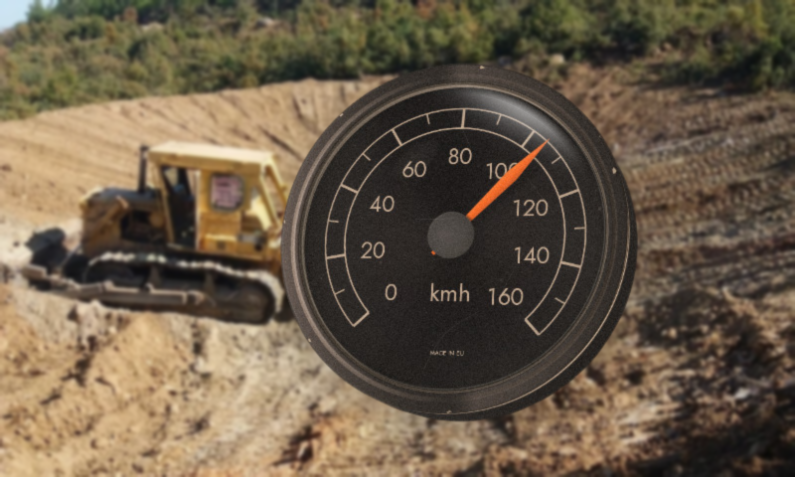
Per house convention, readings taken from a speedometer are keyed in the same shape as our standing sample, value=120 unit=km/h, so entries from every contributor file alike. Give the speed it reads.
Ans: value=105 unit=km/h
